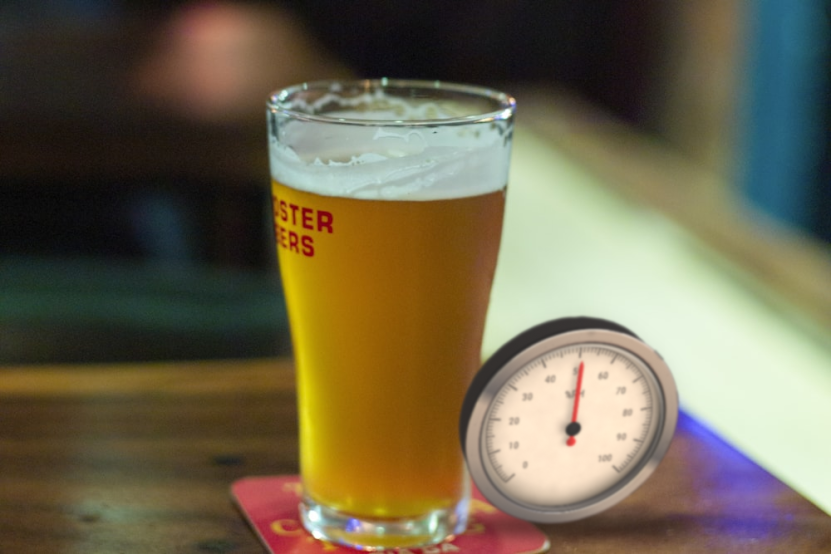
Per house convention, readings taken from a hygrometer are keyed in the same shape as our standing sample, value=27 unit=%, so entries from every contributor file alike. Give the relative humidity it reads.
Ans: value=50 unit=%
